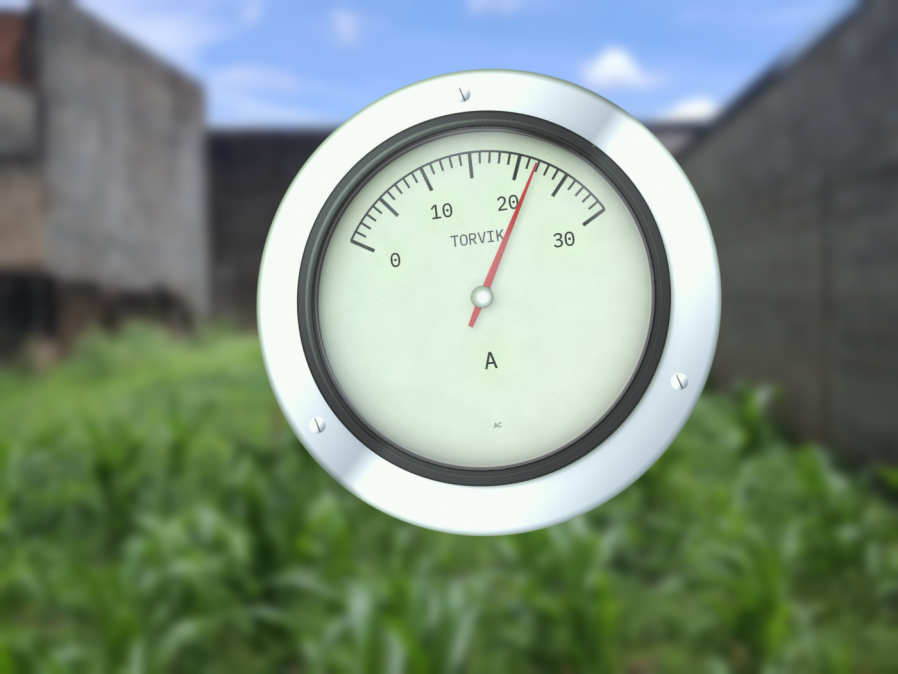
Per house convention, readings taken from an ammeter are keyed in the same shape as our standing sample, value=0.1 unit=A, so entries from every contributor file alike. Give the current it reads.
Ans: value=22 unit=A
